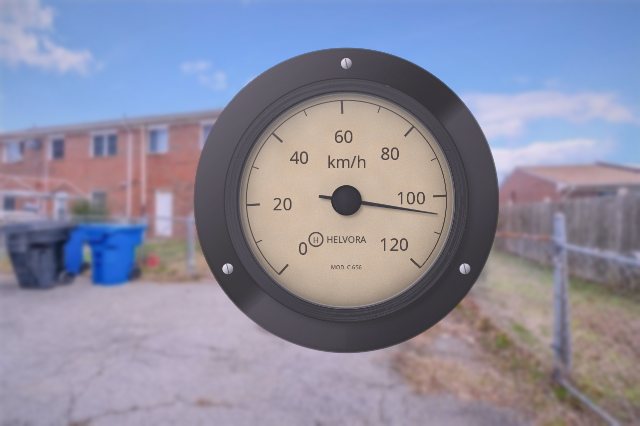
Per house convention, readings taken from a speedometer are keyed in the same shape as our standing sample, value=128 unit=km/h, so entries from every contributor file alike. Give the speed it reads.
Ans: value=105 unit=km/h
